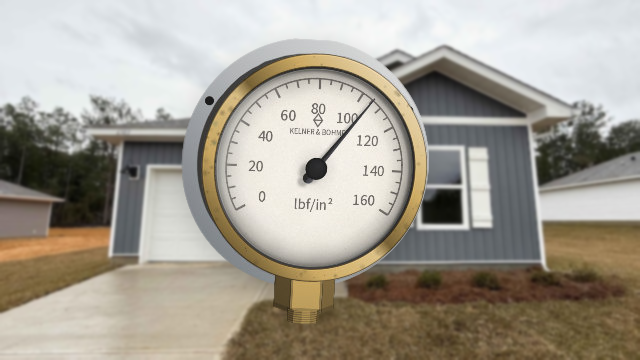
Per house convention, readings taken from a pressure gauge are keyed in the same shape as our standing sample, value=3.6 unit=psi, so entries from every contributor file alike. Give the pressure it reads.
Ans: value=105 unit=psi
